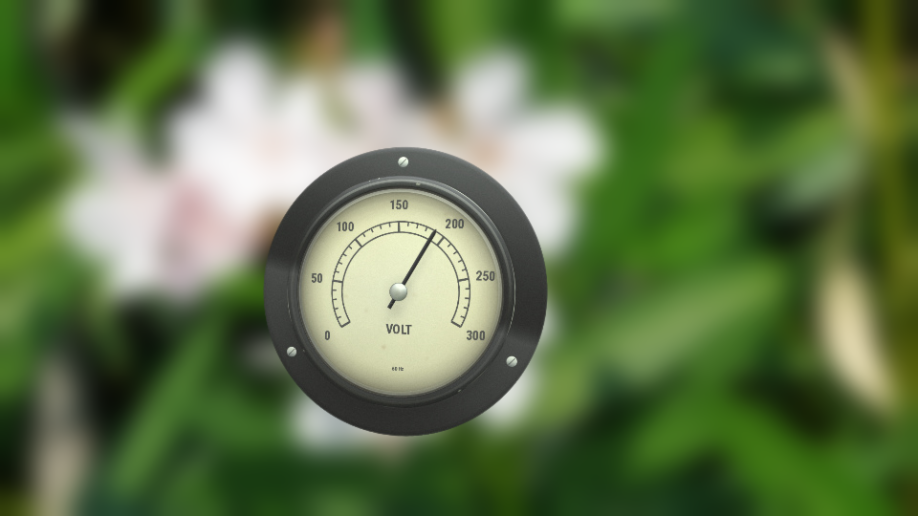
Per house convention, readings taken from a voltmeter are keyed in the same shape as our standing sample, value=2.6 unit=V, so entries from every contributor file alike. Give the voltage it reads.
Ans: value=190 unit=V
